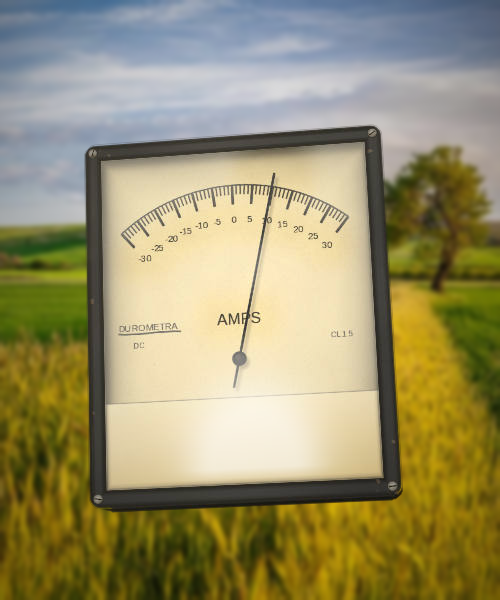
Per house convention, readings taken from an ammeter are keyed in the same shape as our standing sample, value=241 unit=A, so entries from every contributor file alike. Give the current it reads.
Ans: value=10 unit=A
